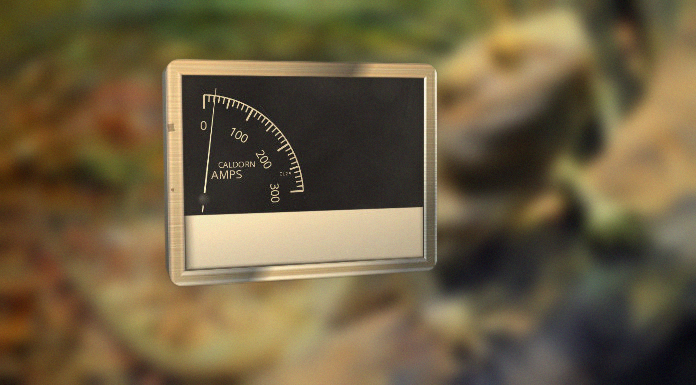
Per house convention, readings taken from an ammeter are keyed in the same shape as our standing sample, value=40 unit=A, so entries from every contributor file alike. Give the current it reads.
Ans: value=20 unit=A
